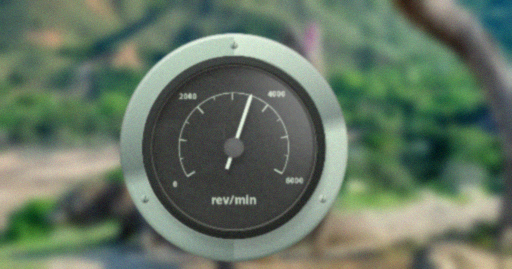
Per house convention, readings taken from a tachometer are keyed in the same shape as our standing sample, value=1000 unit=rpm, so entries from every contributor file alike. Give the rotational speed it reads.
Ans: value=3500 unit=rpm
